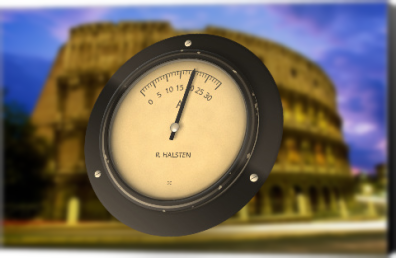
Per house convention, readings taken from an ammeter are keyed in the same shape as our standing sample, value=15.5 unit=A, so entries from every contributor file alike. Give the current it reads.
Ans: value=20 unit=A
